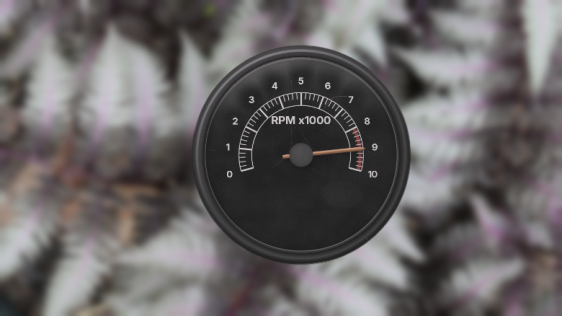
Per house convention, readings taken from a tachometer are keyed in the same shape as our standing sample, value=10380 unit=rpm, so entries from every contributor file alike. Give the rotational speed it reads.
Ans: value=9000 unit=rpm
